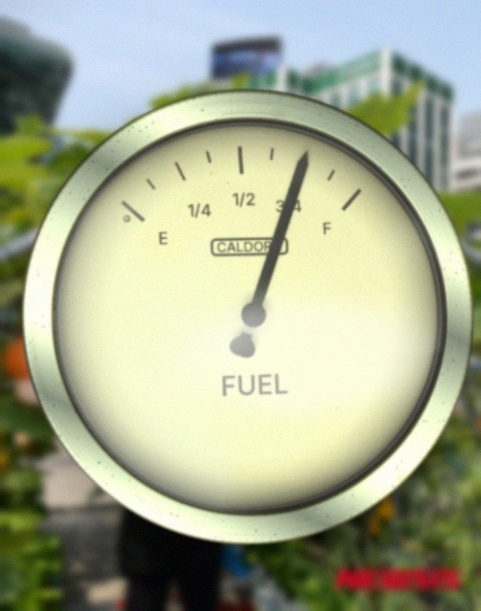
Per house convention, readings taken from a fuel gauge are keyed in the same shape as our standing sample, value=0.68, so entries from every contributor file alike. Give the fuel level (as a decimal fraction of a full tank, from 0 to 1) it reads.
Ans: value=0.75
